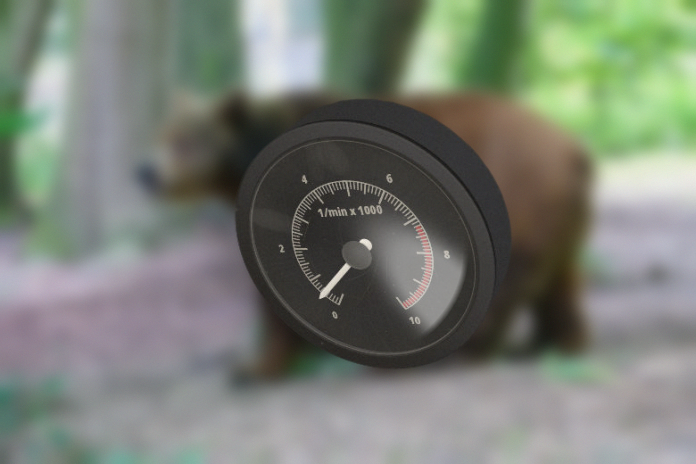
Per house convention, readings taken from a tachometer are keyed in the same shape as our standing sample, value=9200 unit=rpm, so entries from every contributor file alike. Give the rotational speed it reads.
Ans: value=500 unit=rpm
